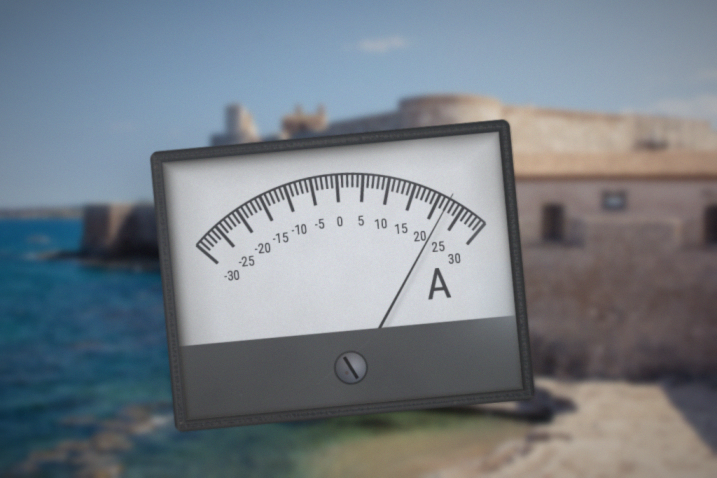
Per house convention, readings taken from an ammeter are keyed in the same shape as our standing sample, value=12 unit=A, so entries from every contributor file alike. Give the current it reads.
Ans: value=22 unit=A
